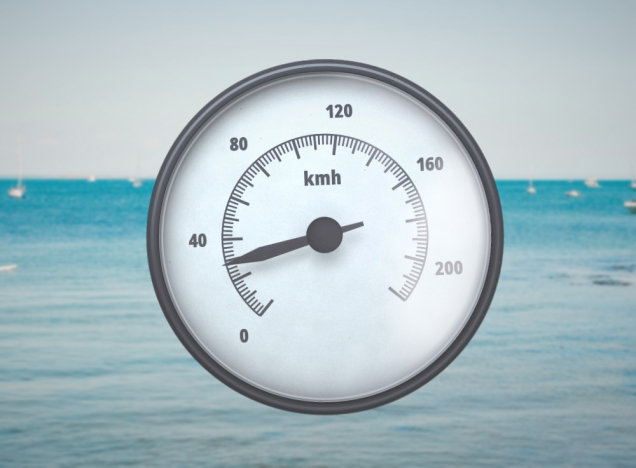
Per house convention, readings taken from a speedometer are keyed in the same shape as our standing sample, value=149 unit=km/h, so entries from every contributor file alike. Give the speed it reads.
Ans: value=28 unit=km/h
